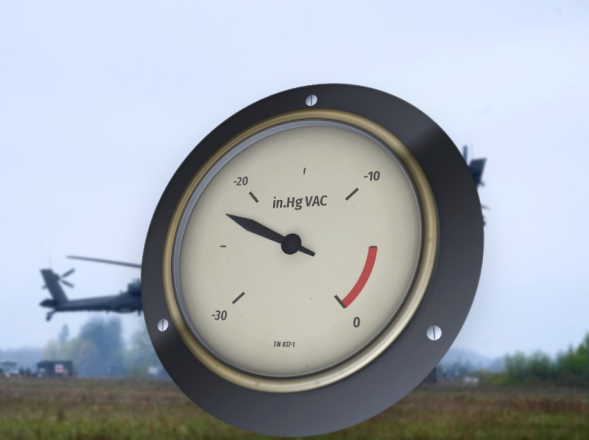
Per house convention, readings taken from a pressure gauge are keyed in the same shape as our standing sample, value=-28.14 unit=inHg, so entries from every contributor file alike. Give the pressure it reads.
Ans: value=-22.5 unit=inHg
